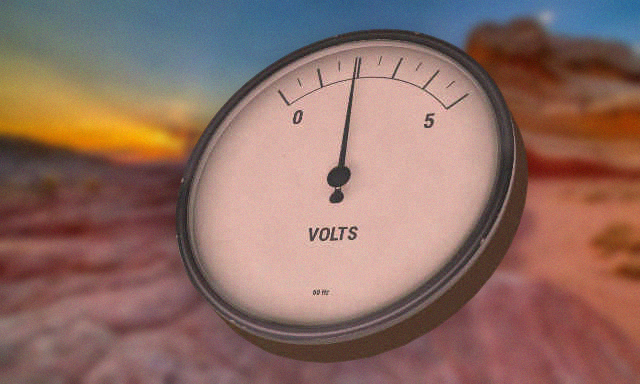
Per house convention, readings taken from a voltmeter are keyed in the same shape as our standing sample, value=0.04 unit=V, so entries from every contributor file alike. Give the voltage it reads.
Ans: value=2 unit=V
